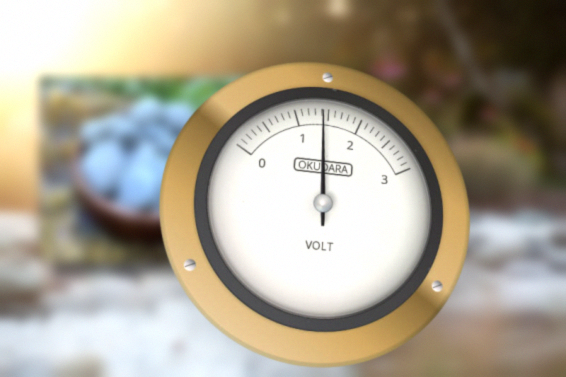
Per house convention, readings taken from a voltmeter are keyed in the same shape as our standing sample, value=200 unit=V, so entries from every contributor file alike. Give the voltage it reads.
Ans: value=1.4 unit=V
